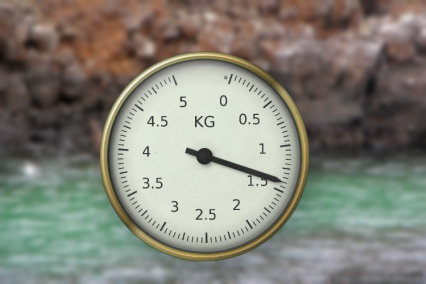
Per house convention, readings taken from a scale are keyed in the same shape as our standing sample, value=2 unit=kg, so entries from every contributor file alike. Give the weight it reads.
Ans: value=1.4 unit=kg
